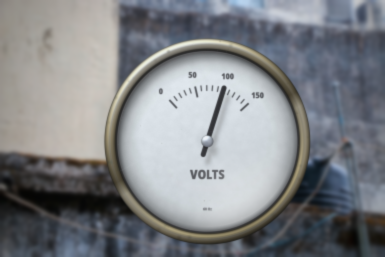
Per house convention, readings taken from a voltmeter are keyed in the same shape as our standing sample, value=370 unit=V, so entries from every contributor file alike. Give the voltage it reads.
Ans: value=100 unit=V
